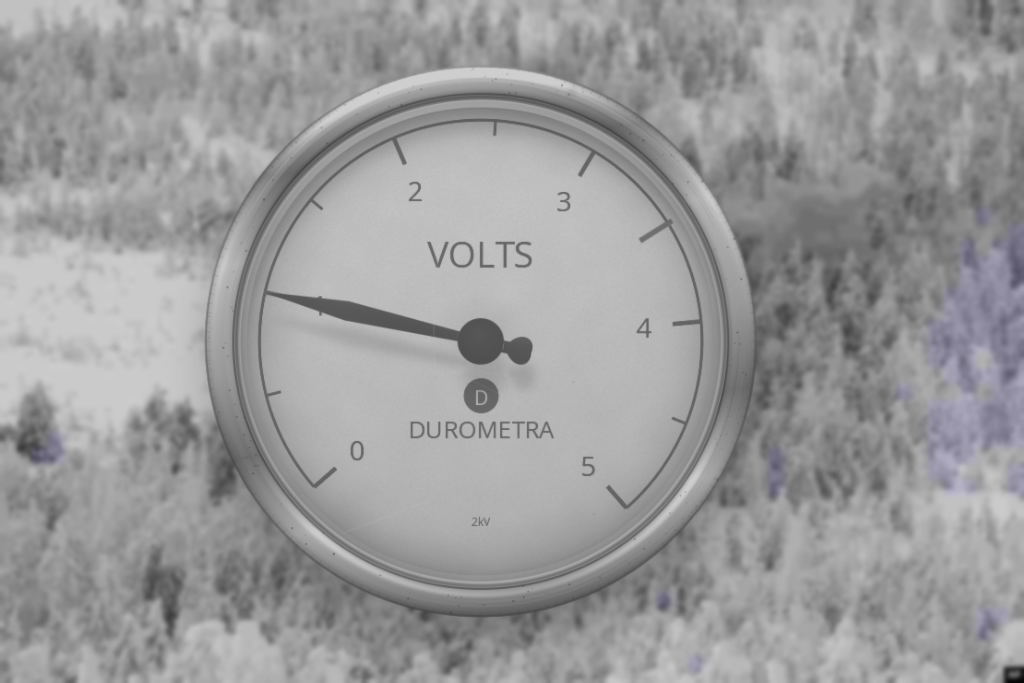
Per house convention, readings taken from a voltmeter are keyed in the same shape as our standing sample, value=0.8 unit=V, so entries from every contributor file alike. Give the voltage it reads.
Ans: value=1 unit=V
